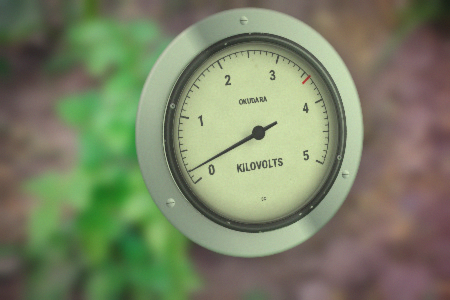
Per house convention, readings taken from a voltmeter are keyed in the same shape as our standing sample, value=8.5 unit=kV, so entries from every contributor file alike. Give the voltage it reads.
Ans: value=0.2 unit=kV
